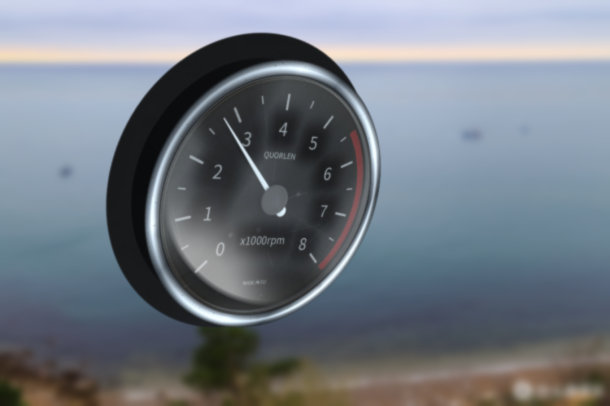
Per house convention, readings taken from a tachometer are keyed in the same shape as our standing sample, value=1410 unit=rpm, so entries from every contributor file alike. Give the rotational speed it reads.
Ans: value=2750 unit=rpm
